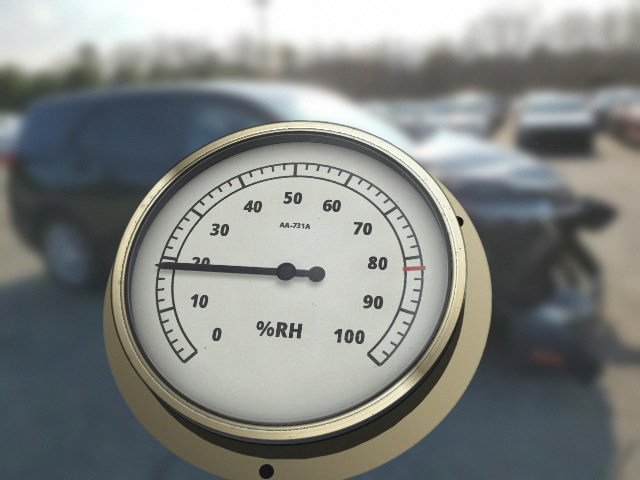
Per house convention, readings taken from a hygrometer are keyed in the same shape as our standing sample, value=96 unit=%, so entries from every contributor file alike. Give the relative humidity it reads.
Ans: value=18 unit=%
